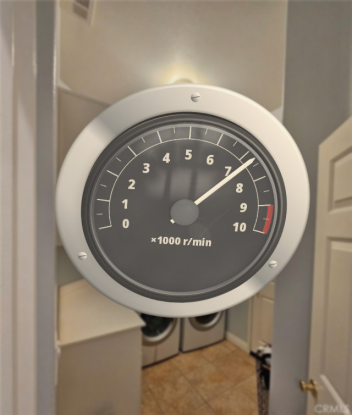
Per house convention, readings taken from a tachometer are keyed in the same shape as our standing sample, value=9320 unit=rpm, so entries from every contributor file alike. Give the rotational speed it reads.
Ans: value=7250 unit=rpm
